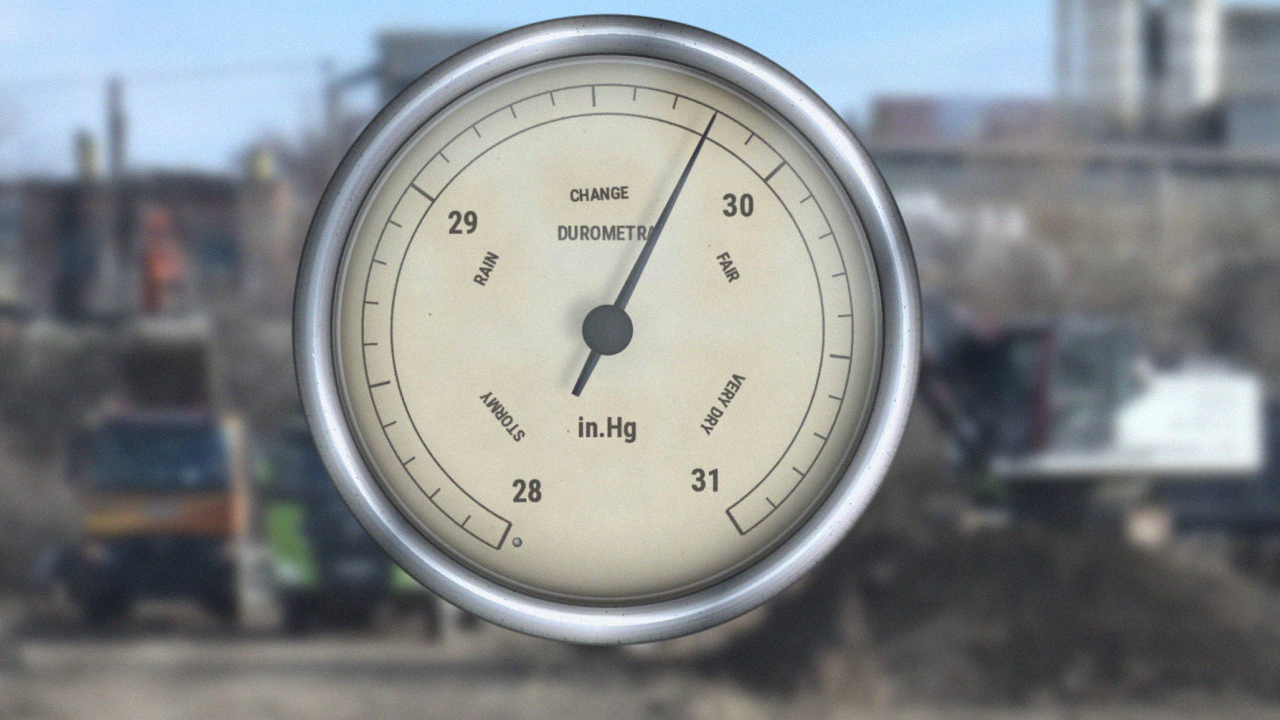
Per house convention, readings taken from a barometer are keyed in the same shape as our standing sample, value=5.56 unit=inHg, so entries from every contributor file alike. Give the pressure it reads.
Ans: value=29.8 unit=inHg
